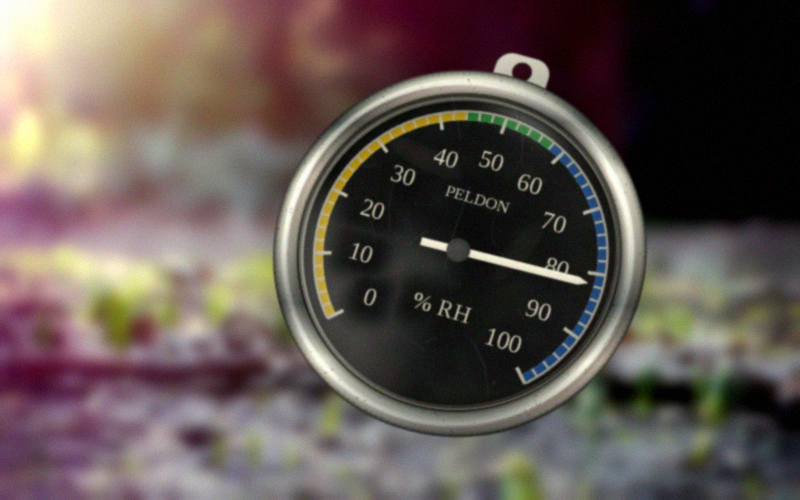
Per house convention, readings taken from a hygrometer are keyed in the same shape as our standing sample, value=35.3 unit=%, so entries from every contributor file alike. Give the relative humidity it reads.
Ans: value=82 unit=%
